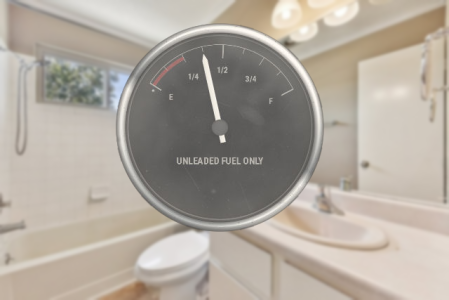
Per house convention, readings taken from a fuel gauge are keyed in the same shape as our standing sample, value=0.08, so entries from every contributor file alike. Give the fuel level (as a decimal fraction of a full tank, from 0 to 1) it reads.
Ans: value=0.375
